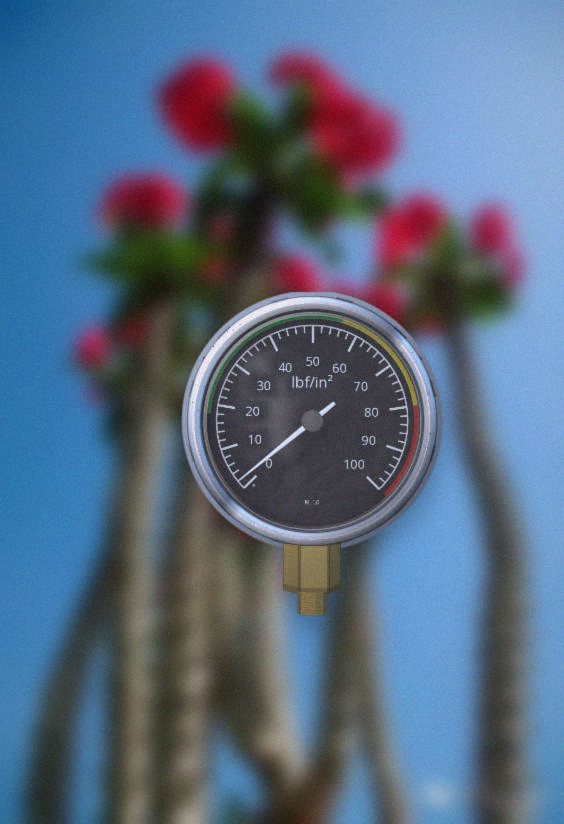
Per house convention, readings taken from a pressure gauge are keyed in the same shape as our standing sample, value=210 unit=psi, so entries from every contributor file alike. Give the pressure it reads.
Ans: value=2 unit=psi
